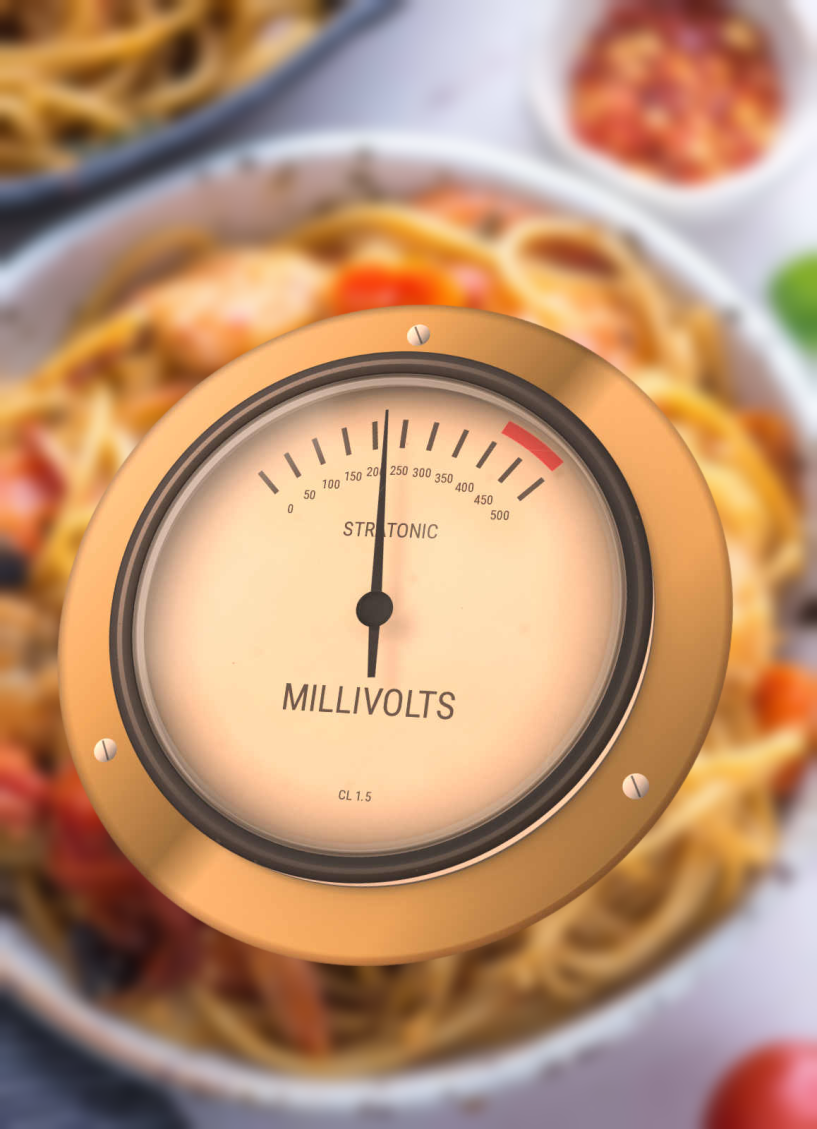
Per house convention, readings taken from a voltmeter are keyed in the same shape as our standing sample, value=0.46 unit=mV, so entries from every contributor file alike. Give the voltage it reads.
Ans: value=225 unit=mV
